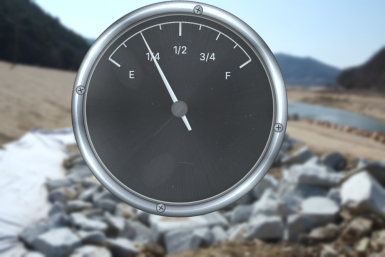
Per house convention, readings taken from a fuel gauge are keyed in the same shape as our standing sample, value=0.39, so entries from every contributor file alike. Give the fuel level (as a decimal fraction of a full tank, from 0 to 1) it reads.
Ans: value=0.25
